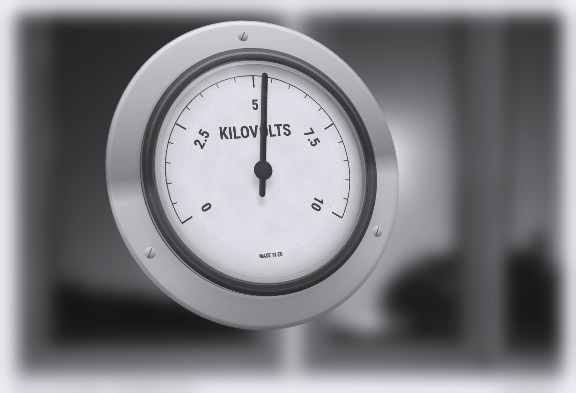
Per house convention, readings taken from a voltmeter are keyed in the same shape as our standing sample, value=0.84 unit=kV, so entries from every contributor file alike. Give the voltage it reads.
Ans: value=5.25 unit=kV
